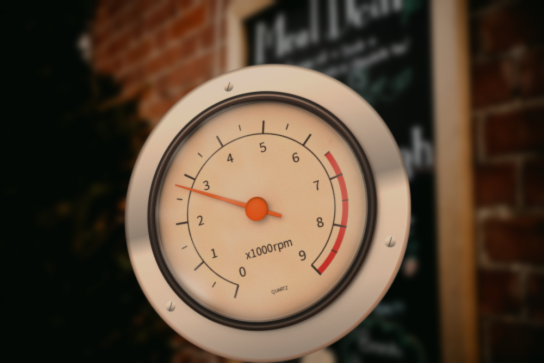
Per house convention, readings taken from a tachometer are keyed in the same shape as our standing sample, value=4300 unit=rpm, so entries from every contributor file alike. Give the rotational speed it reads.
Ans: value=2750 unit=rpm
